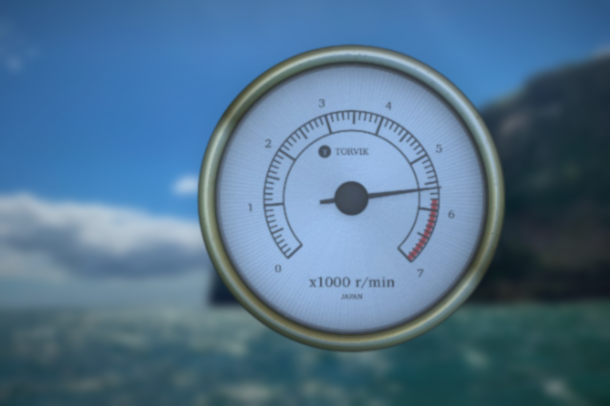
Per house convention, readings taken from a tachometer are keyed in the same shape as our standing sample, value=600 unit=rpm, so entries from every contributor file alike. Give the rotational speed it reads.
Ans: value=5600 unit=rpm
